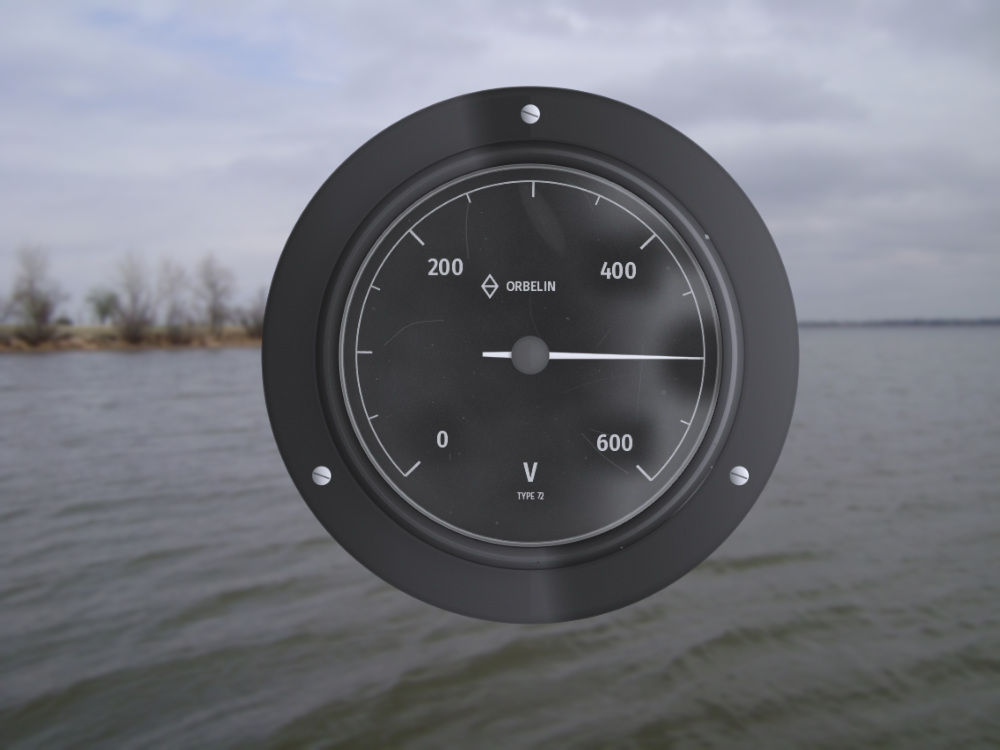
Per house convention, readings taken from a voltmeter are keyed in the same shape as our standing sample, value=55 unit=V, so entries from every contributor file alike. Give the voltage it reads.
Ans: value=500 unit=V
